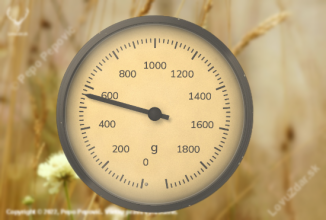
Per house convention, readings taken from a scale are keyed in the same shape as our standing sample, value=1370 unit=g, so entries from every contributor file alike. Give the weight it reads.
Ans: value=560 unit=g
